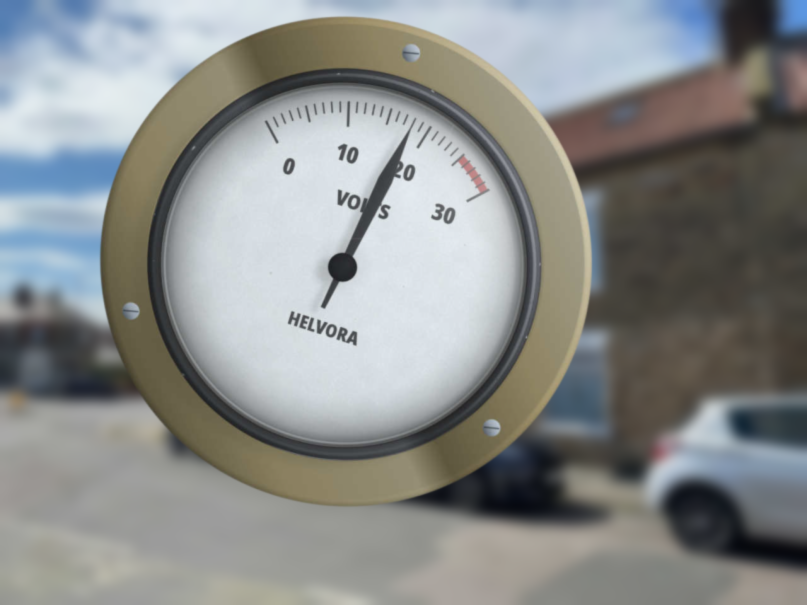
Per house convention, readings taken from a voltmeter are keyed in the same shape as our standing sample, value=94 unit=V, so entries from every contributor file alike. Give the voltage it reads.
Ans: value=18 unit=V
